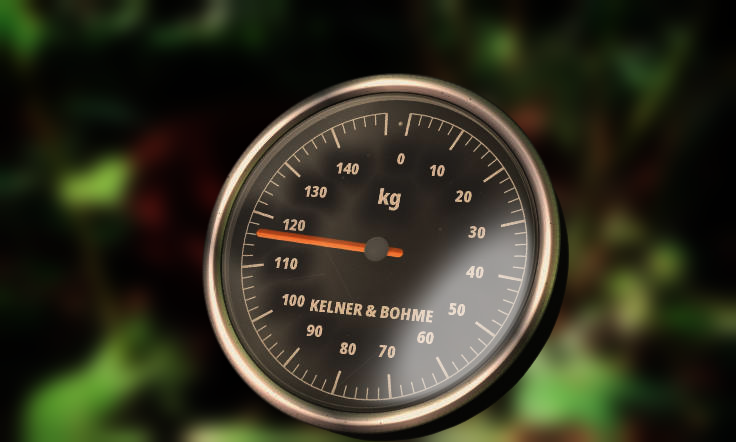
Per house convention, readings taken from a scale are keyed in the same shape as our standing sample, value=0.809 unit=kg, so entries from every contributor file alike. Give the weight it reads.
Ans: value=116 unit=kg
